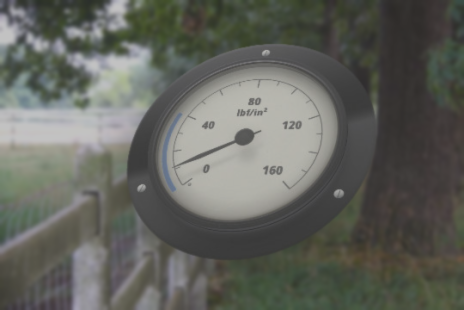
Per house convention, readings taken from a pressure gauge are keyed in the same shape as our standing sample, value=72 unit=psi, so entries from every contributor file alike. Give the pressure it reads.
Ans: value=10 unit=psi
